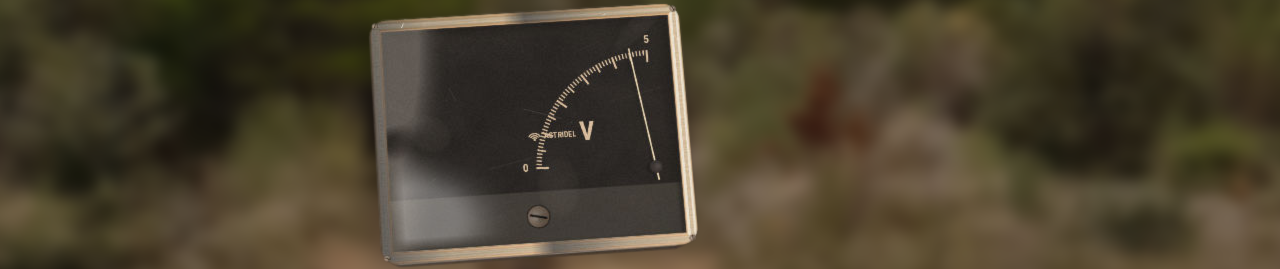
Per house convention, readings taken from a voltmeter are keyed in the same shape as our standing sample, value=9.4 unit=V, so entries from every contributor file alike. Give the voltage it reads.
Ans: value=4.5 unit=V
